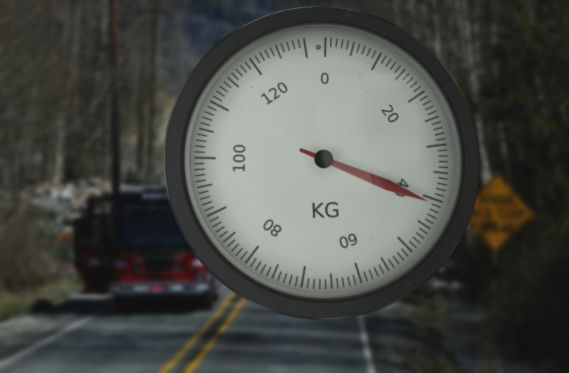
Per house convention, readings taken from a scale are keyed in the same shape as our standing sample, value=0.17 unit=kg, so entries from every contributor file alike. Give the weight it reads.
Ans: value=41 unit=kg
